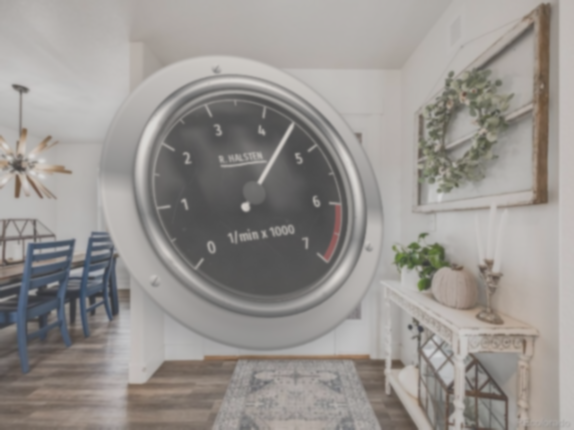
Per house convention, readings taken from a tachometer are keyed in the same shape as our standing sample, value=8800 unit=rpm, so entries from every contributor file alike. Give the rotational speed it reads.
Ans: value=4500 unit=rpm
